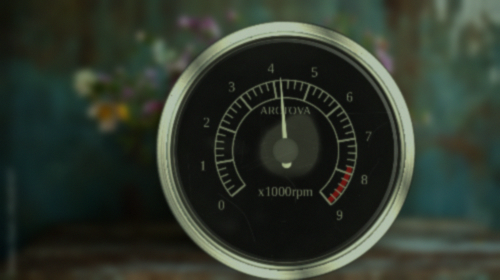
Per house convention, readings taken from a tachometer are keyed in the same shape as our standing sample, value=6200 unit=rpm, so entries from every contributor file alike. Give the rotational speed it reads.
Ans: value=4200 unit=rpm
